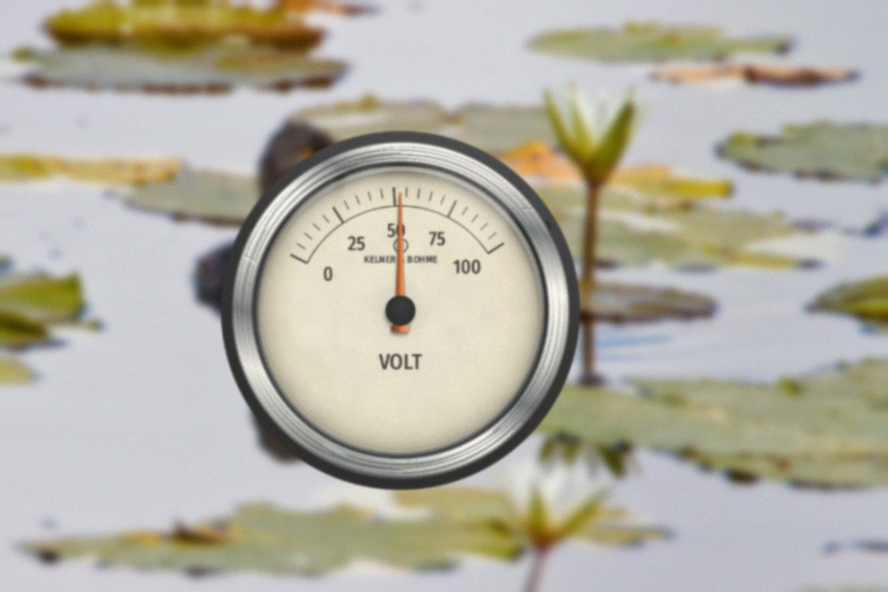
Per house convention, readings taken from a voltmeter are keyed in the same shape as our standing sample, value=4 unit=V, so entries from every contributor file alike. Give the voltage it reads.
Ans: value=52.5 unit=V
